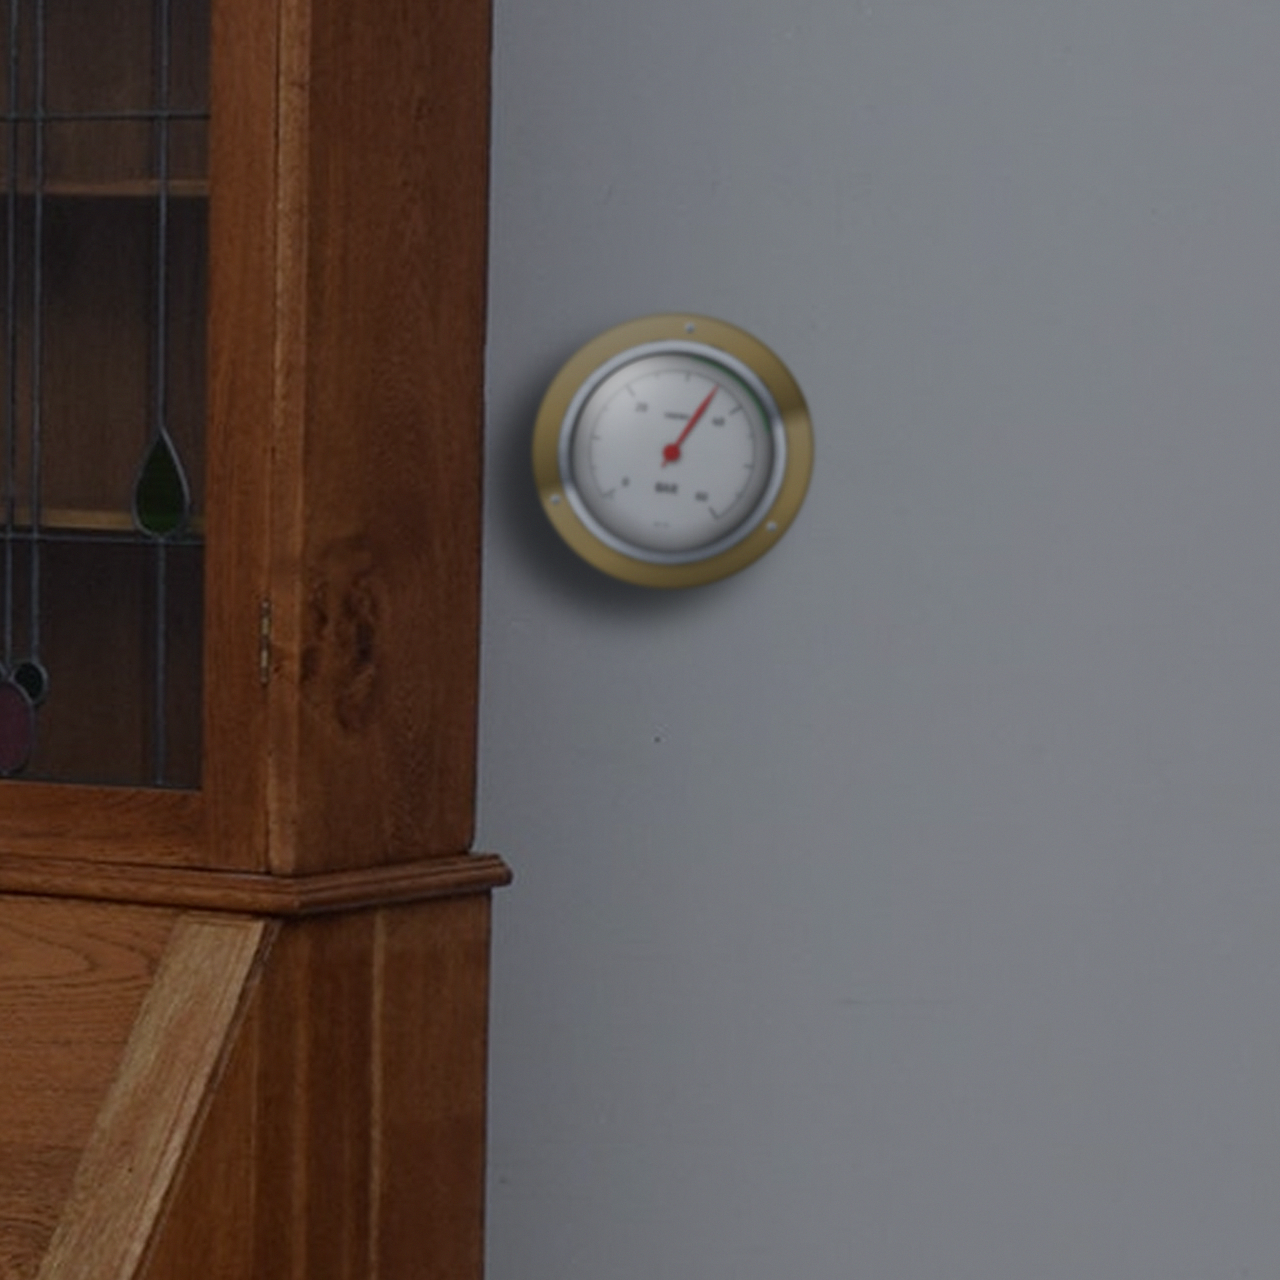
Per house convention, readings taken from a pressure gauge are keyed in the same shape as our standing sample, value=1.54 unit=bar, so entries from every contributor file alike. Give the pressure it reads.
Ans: value=35 unit=bar
